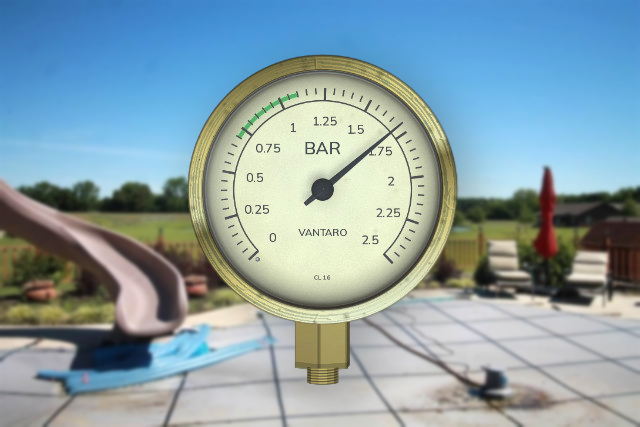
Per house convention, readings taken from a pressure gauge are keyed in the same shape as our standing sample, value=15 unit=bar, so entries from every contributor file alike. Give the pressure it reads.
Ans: value=1.7 unit=bar
